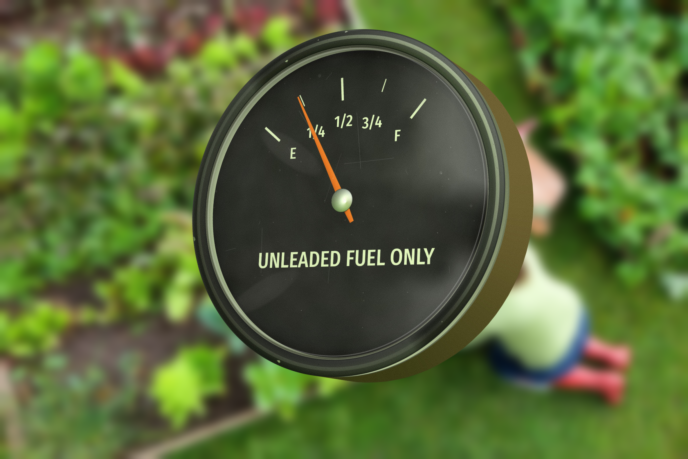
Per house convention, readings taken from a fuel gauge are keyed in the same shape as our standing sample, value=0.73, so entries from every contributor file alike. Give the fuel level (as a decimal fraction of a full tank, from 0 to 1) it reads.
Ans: value=0.25
